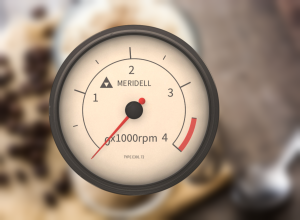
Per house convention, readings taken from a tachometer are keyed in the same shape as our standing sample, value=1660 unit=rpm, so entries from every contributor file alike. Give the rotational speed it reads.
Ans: value=0 unit=rpm
